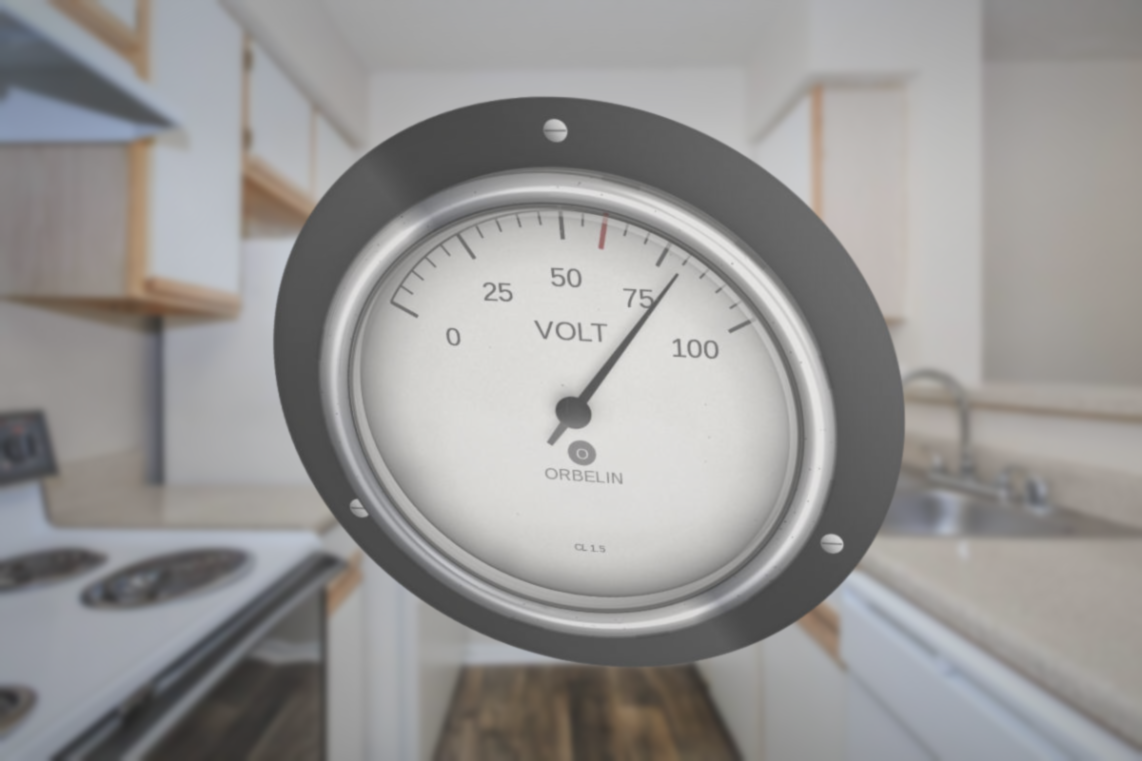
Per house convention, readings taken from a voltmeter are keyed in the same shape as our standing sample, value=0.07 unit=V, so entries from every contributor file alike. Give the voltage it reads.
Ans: value=80 unit=V
